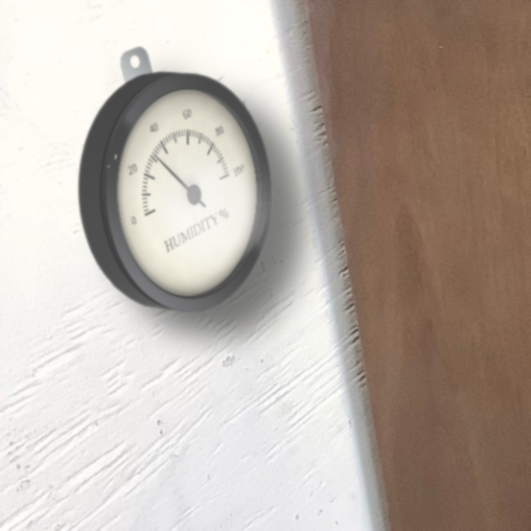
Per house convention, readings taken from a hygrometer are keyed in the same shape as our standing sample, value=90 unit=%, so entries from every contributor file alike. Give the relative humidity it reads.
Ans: value=30 unit=%
